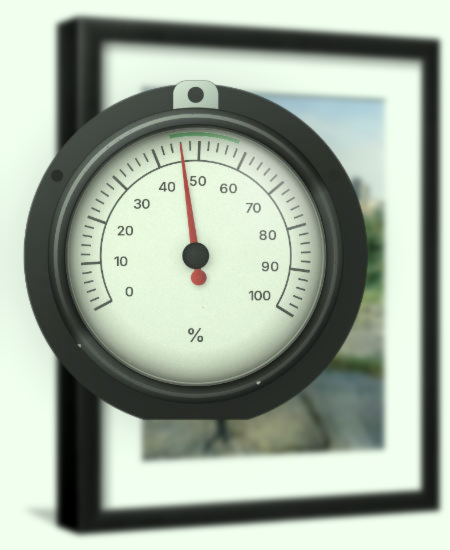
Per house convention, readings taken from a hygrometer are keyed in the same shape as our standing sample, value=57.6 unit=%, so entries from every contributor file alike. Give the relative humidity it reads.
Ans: value=46 unit=%
